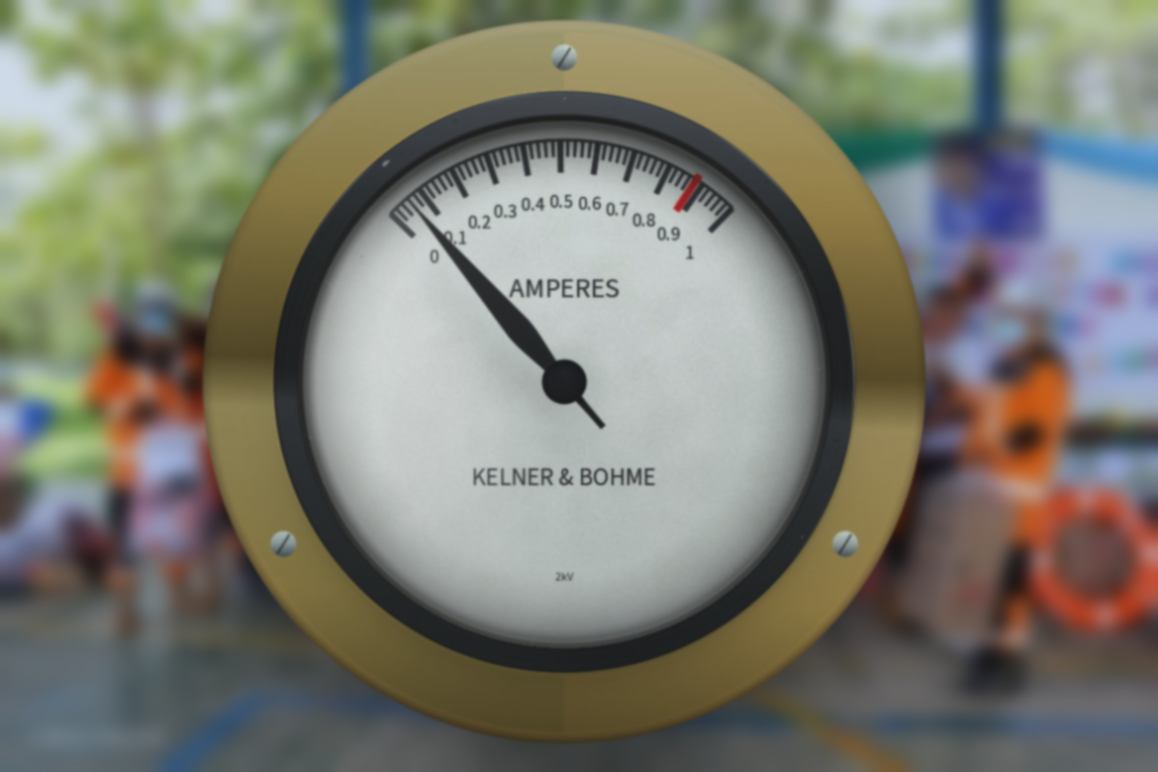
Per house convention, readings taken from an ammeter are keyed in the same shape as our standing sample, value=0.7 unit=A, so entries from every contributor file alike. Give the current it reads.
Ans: value=0.06 unit=A
